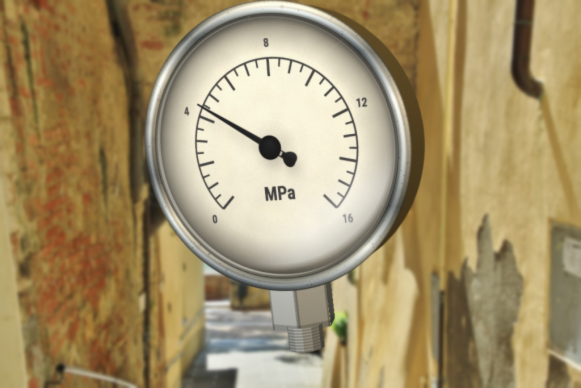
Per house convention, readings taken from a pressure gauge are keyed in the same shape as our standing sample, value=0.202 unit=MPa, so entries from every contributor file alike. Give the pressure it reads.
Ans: value=4.5 unit=MPa
